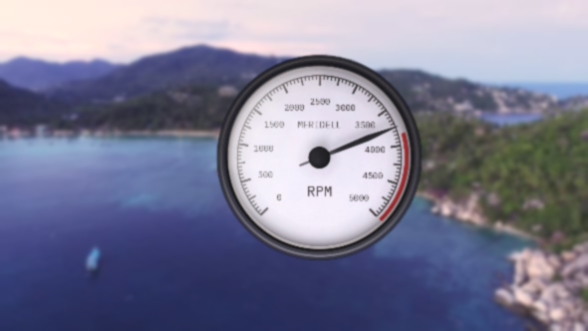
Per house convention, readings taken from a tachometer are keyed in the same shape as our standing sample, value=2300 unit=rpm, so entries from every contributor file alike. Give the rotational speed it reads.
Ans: value=3750 unit=rpm
